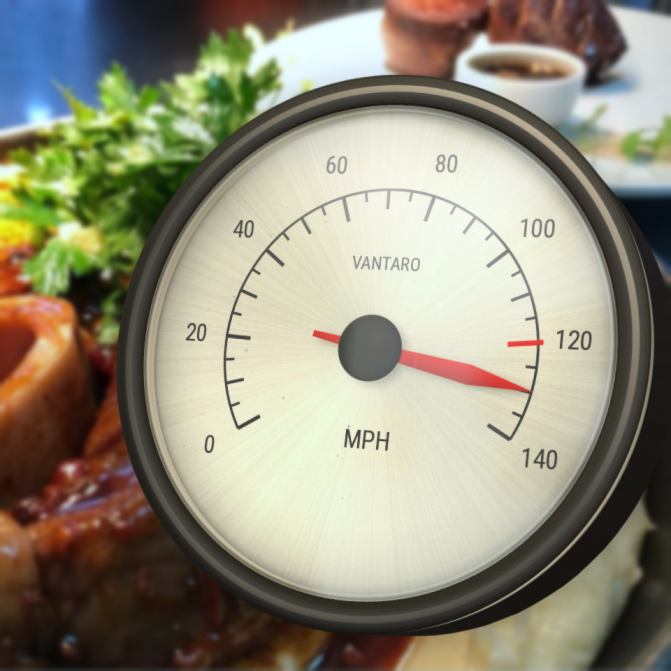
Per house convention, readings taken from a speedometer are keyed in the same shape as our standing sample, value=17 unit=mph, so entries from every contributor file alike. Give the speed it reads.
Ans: value=130 unit=mph
